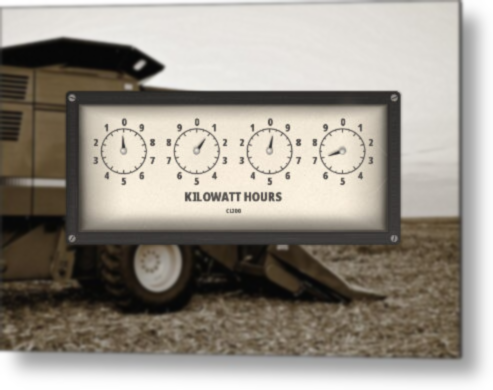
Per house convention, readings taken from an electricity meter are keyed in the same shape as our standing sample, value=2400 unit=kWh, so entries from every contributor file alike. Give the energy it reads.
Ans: value=97 unit=kWh
